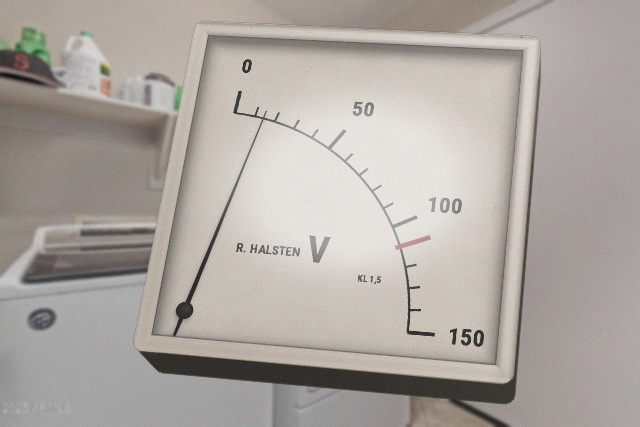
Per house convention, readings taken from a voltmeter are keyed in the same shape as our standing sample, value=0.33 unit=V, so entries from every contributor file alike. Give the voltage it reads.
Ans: value=15 unit=V
